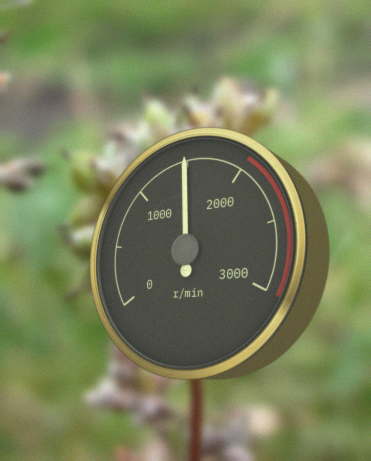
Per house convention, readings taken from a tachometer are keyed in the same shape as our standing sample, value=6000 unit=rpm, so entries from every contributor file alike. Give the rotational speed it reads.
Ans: value=1500 unit=rpm
